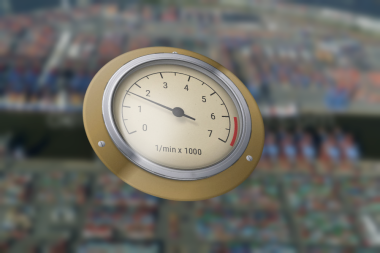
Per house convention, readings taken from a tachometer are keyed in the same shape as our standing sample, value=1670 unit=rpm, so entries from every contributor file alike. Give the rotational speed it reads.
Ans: value=1500 unit=rpm
